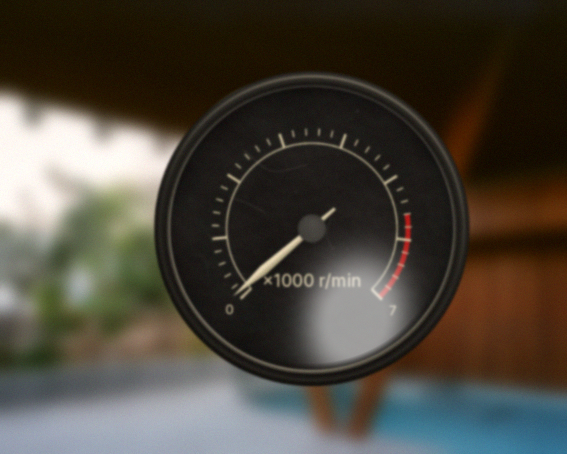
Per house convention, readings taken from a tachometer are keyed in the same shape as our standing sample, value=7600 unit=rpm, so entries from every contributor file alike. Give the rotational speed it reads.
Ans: value=100 unit=rpm
